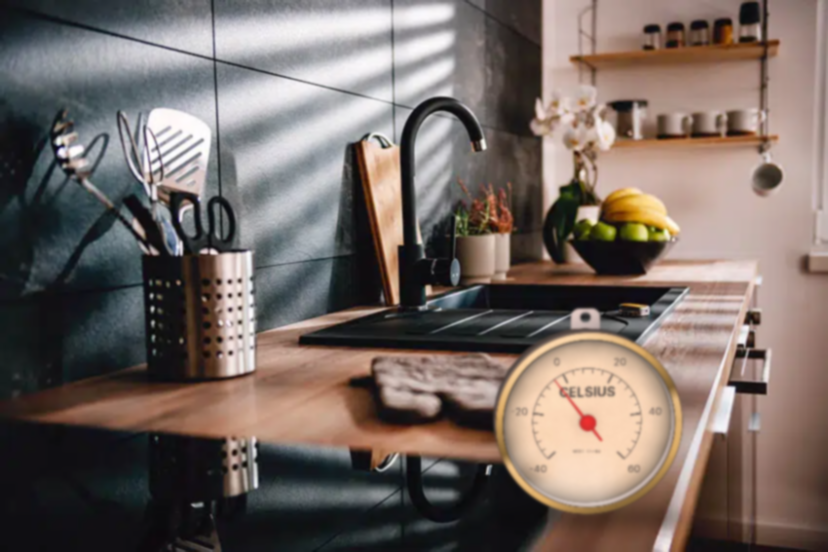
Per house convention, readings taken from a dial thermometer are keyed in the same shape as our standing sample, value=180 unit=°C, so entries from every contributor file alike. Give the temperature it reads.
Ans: value=-4 unit=°C
